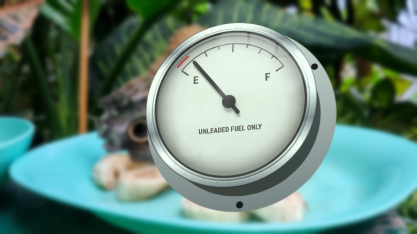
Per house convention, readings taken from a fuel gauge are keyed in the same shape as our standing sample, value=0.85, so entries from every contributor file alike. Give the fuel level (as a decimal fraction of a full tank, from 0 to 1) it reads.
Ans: value=0.125
